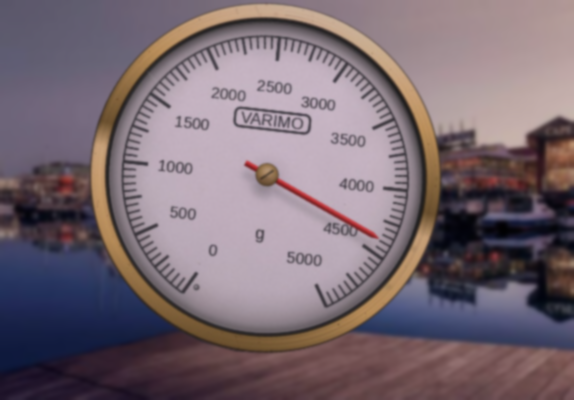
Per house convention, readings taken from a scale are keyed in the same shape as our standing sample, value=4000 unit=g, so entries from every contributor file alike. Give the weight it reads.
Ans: value=4400 unit=g
